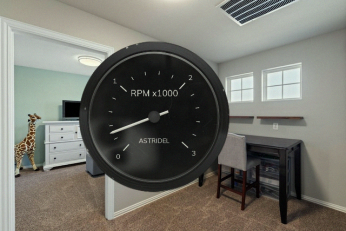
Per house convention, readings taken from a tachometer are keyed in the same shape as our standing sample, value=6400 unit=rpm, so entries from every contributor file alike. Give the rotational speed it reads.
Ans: value=300 unit=rpm
